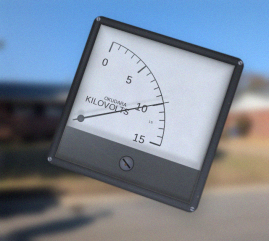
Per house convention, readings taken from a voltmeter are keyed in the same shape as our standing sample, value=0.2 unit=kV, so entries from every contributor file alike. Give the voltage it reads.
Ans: value=10 unit=kV
